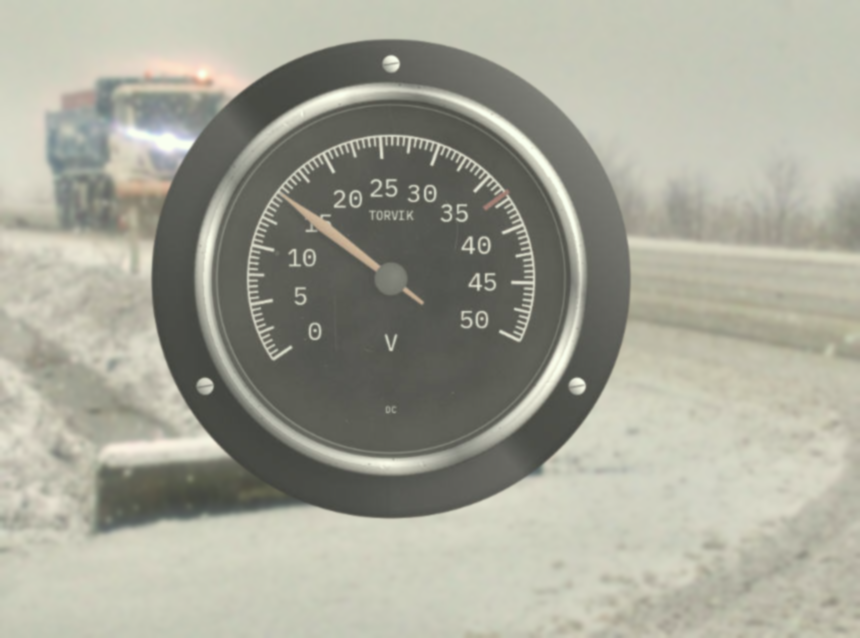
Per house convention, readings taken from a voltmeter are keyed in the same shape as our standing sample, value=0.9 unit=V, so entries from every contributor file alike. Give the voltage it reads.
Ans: value=15 unit=V
